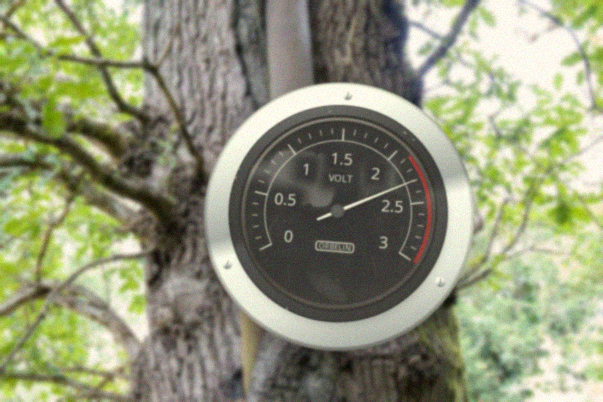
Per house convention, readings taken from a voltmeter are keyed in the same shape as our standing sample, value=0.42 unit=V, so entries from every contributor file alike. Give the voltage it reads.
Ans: value=2.3 unit=V
